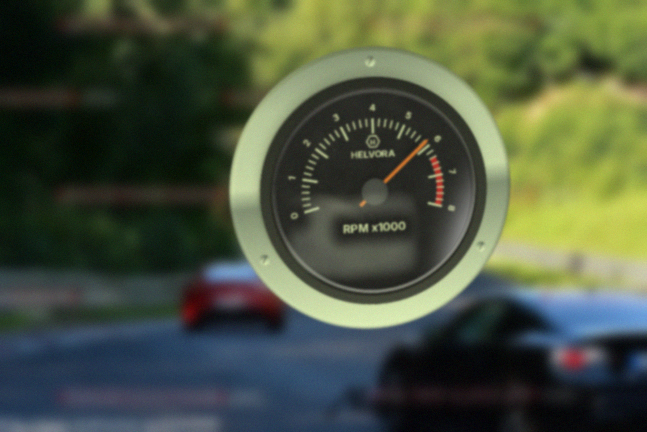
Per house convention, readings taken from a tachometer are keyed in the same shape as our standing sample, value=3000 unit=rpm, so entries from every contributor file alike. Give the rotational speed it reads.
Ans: value=5800 unit=rpm
